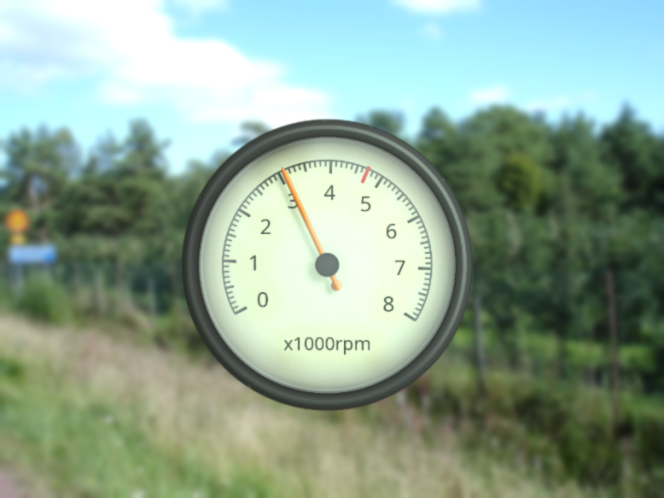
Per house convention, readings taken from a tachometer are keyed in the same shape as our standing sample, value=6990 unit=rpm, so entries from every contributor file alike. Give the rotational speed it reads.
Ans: value=3100 unit=rpm
